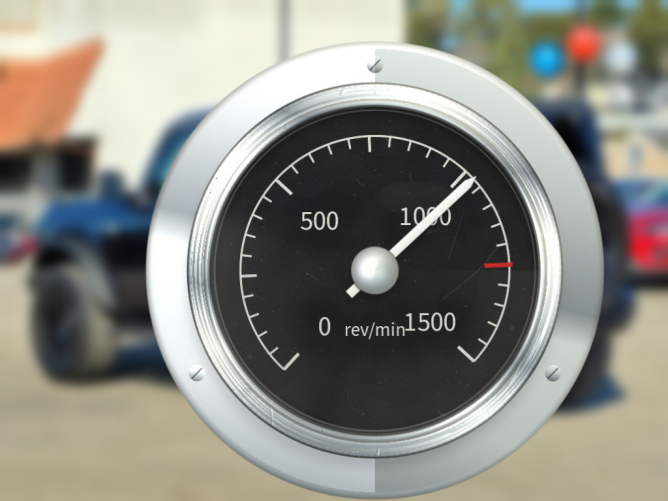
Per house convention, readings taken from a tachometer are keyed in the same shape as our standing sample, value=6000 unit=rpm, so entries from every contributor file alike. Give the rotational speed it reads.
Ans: value=1025 unit=rpm
